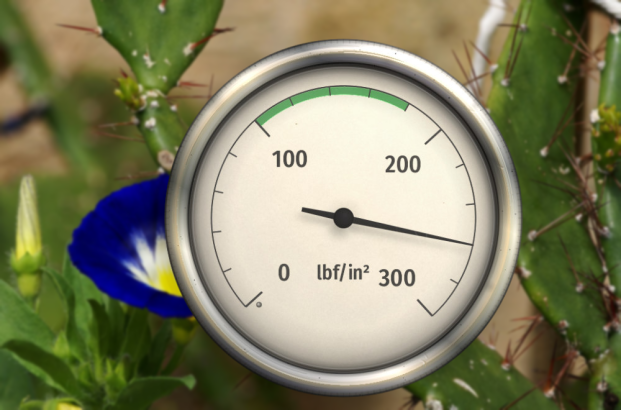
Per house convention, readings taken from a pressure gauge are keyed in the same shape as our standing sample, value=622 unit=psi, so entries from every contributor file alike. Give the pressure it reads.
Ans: value=260 unit=psi
